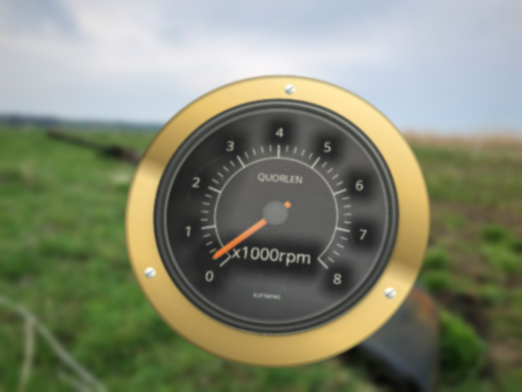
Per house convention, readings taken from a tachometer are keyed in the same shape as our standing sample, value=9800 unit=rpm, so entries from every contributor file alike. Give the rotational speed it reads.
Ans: value=200 unit=rpm
